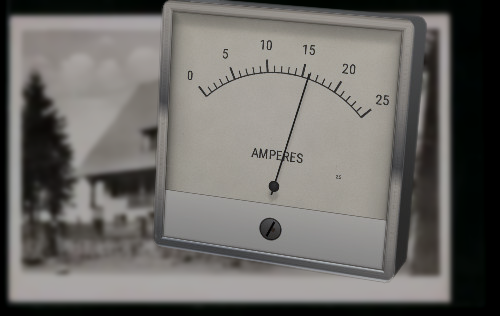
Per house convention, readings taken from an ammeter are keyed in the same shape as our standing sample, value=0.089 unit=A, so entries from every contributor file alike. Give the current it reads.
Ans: value=16 unit=A
